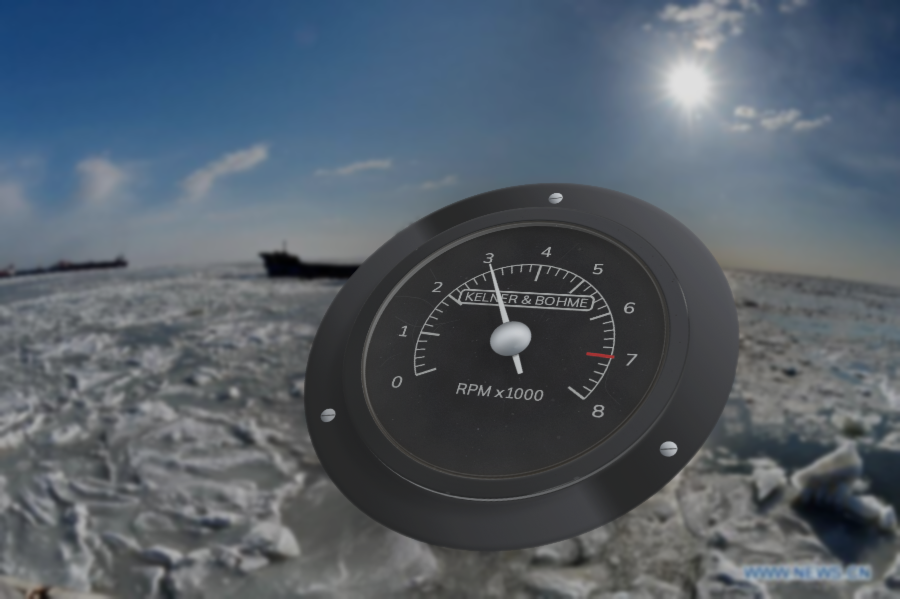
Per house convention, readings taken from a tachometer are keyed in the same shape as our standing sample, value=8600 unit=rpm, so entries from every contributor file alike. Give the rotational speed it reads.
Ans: value=3000 unit=rpm
